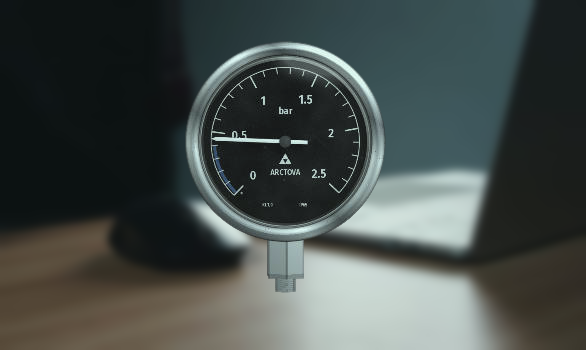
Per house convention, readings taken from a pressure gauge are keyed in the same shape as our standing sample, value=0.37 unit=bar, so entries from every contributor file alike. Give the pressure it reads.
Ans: value=0.45 unit=bar
